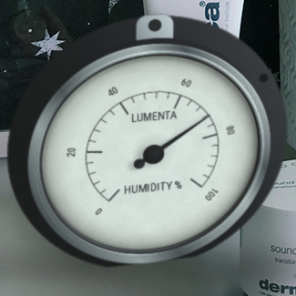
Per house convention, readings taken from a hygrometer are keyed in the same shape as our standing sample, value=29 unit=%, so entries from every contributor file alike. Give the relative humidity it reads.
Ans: value=72 unit=%
